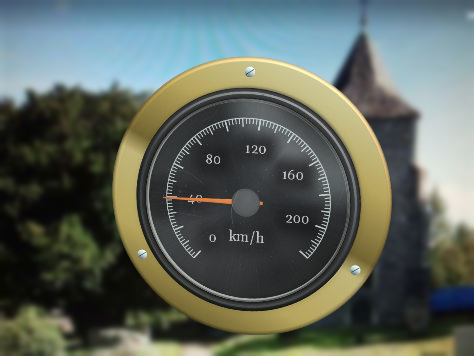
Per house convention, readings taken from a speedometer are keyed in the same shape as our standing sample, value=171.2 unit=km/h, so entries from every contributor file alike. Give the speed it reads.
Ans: value=40 unit=km/h
